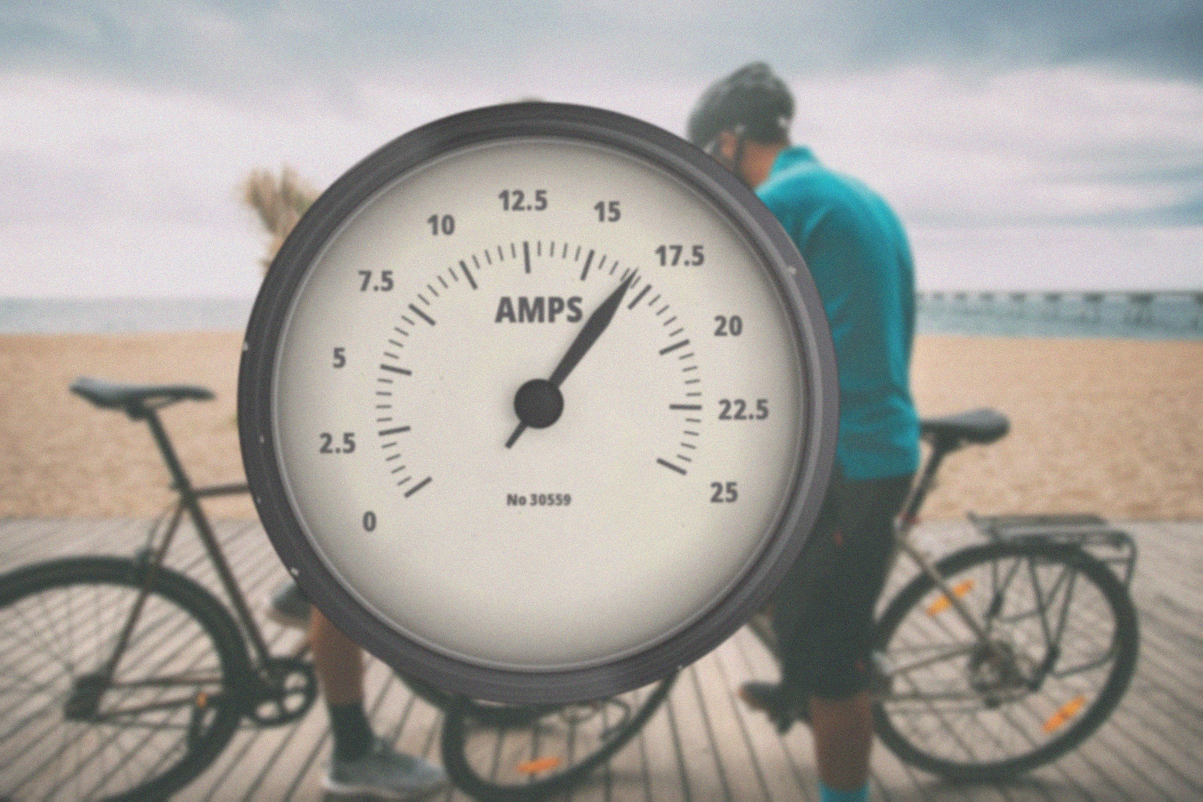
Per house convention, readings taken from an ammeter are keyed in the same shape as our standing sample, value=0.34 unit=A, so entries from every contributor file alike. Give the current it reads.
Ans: value=16.75 unit=A
